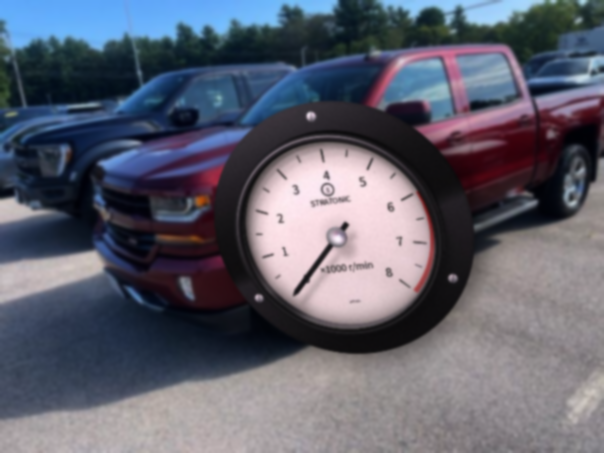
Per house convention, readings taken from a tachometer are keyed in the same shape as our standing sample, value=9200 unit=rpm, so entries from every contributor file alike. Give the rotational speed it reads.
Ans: value=0 unit=rpm
